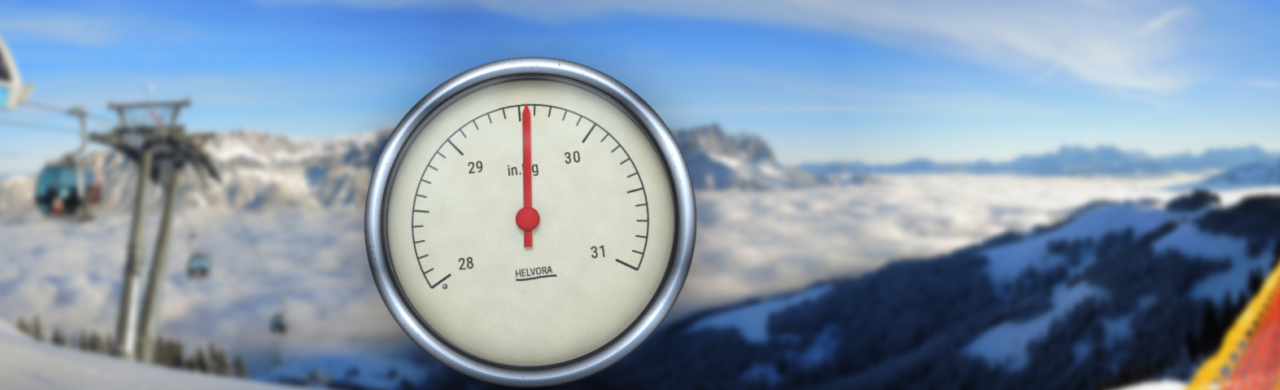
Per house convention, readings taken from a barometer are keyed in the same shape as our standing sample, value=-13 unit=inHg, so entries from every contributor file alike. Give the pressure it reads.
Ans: value=29.55 unit=inHg
